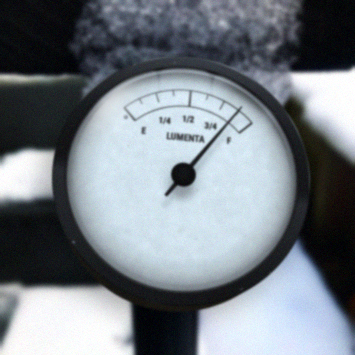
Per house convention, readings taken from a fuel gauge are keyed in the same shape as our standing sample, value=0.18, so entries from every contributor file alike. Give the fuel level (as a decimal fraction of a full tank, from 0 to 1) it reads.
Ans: value=0.875
